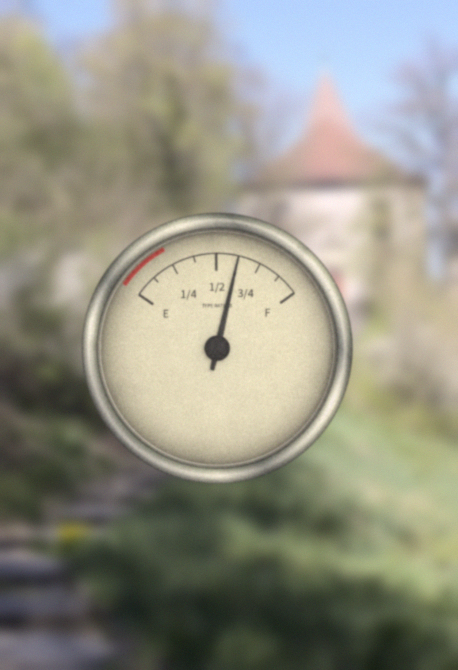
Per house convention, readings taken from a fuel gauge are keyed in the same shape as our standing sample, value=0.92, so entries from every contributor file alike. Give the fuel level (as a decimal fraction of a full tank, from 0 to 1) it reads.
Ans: value=0.625
